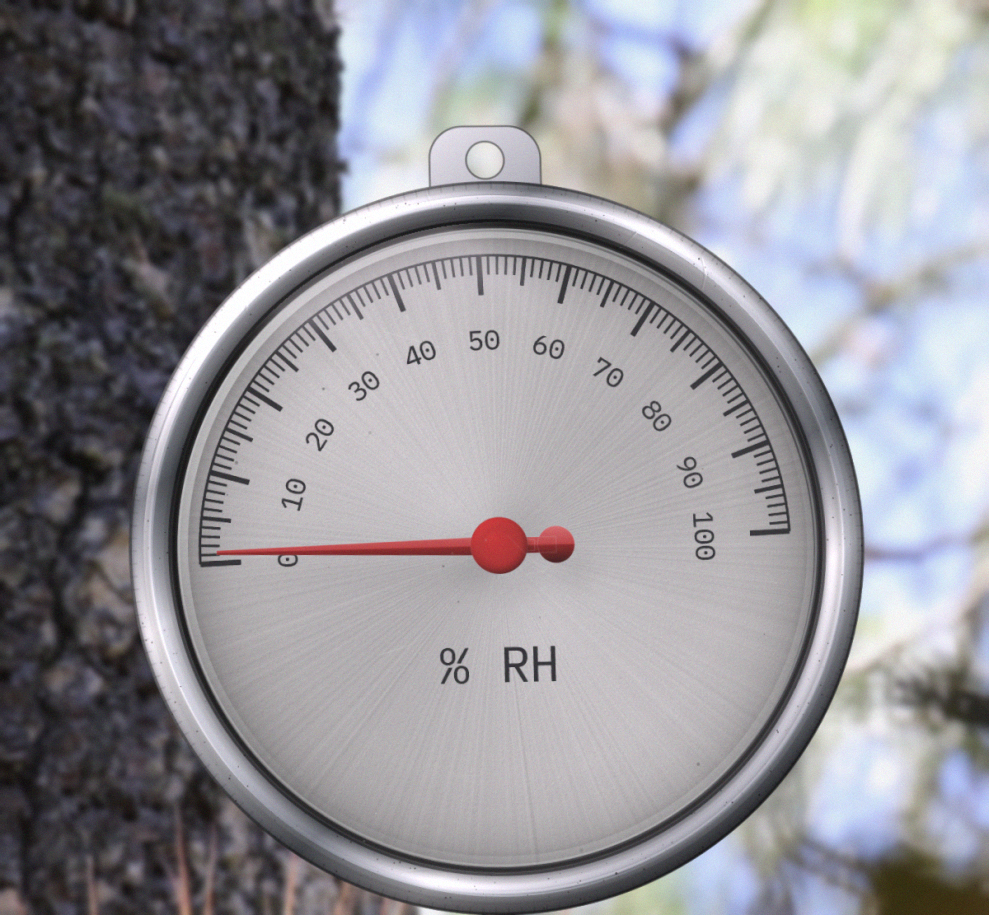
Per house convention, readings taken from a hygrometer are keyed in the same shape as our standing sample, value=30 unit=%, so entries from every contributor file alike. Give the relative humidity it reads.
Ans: value=1 unit=%
